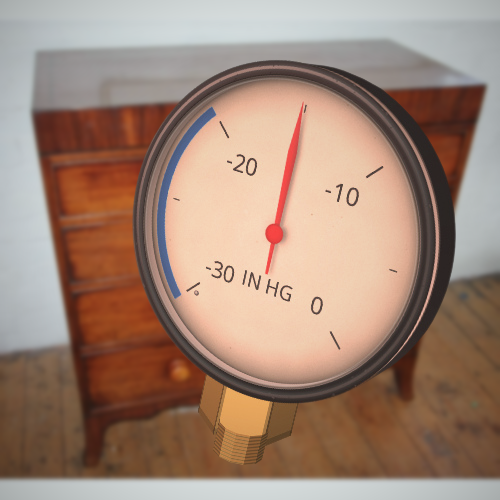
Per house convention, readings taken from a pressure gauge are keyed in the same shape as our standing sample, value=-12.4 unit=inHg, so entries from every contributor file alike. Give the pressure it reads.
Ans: value=-15 unit=inHg
